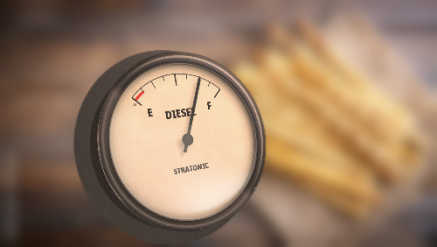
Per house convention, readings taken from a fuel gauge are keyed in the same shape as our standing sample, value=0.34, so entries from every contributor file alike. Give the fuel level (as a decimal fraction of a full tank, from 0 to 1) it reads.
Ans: value=0.75
